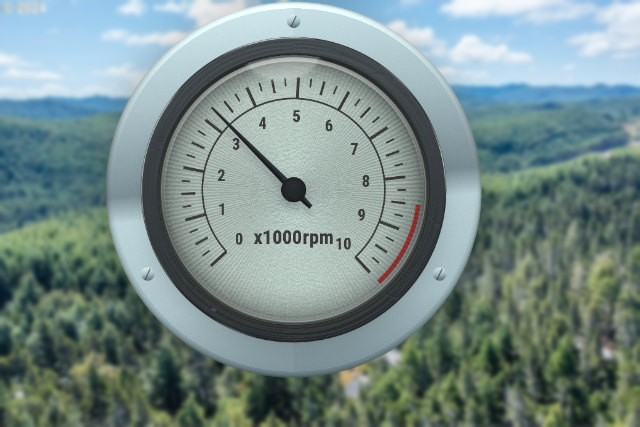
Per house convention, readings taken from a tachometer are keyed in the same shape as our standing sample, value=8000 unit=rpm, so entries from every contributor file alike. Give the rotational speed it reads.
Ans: value=3250 unit=rpm
